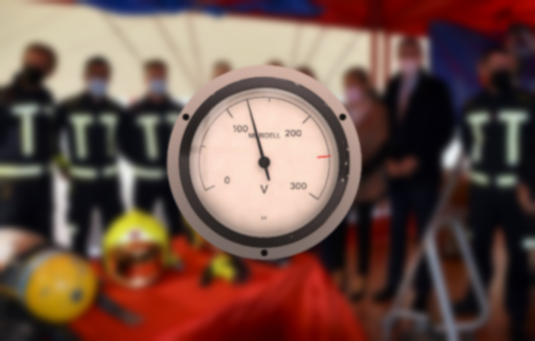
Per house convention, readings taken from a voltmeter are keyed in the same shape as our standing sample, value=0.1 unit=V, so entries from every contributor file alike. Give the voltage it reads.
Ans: value=125 unit=V
